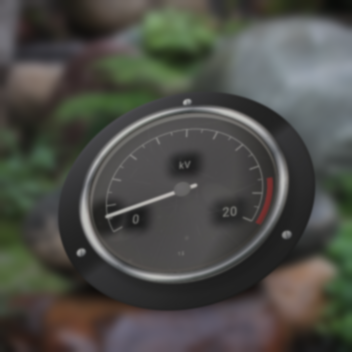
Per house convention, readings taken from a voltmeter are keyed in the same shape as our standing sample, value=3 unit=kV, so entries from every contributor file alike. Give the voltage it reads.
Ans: value=1 unit=kV
